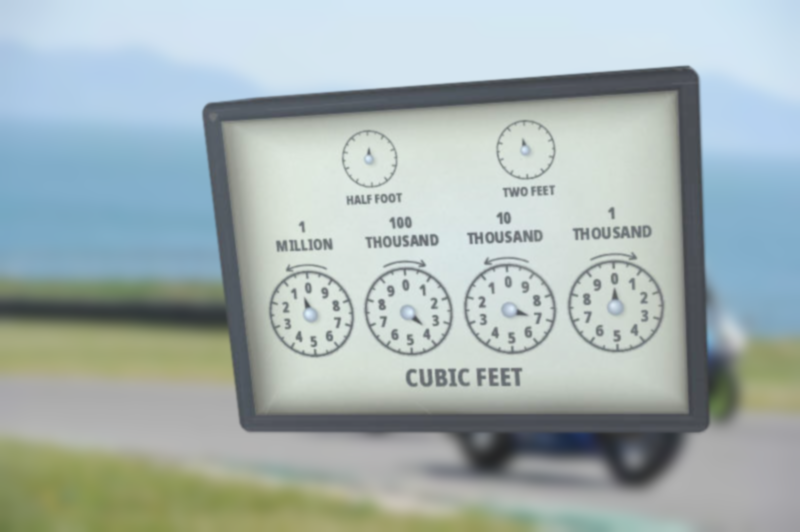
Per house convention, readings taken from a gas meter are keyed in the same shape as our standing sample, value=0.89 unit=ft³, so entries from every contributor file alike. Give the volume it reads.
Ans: value=37000 unit=ft³
